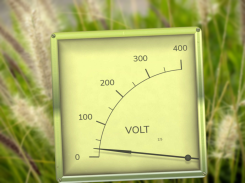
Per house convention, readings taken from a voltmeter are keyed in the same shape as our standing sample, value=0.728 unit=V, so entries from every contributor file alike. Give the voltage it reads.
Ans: value=25 unit=V
